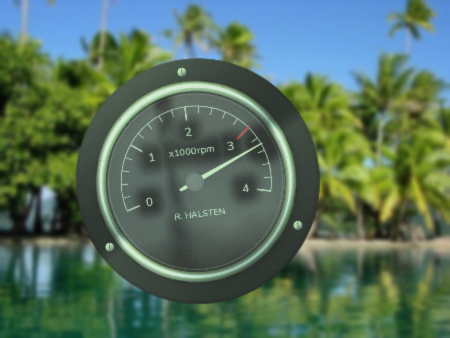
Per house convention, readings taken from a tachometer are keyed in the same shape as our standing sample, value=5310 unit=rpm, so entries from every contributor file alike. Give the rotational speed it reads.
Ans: value=3300 unit=rpm
